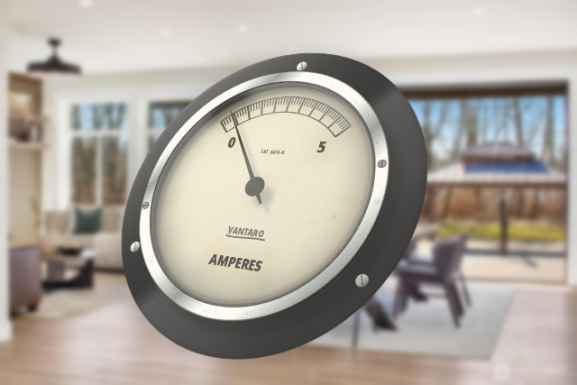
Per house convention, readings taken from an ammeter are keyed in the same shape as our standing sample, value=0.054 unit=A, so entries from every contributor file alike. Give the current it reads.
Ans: value=0.5 unit=A
